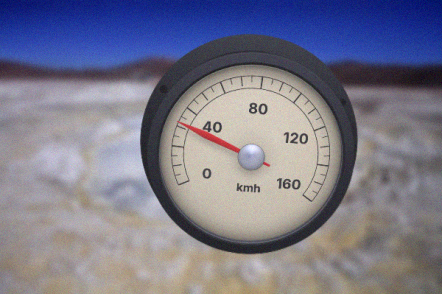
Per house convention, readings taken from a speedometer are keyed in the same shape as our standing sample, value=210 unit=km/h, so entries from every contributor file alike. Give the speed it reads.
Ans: value=32.5 unit=km/h
